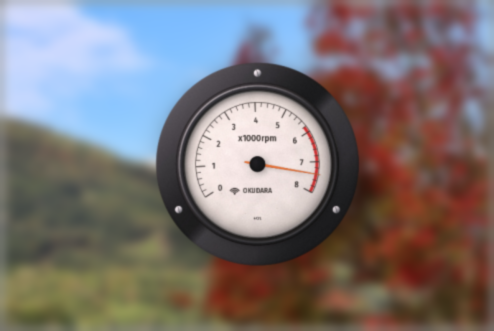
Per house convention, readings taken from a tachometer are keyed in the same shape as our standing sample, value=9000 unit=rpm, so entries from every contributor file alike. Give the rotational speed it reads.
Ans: value=7400 unit=rpm
